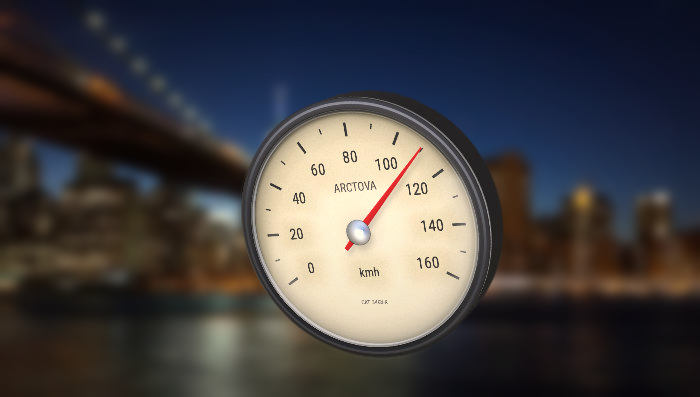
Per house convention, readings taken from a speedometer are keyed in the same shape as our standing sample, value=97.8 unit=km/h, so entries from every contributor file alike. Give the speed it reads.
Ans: value=110 unit=km/h
